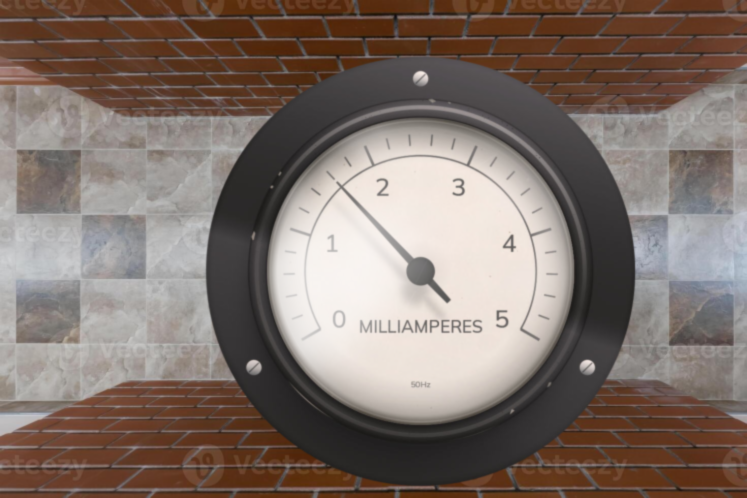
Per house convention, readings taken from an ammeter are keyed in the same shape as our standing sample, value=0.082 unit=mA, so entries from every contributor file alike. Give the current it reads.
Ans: value=1.6 unit=mA
